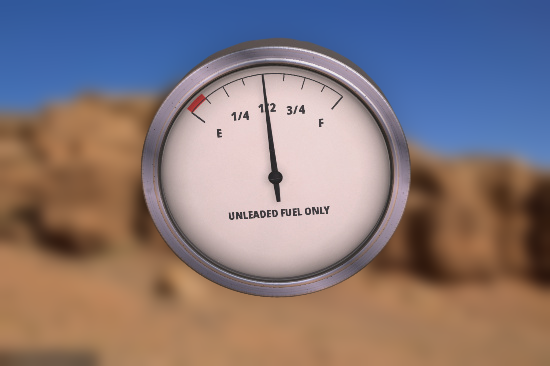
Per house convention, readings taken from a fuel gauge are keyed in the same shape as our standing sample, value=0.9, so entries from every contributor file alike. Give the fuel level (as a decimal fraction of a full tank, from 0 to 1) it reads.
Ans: value=0.5
